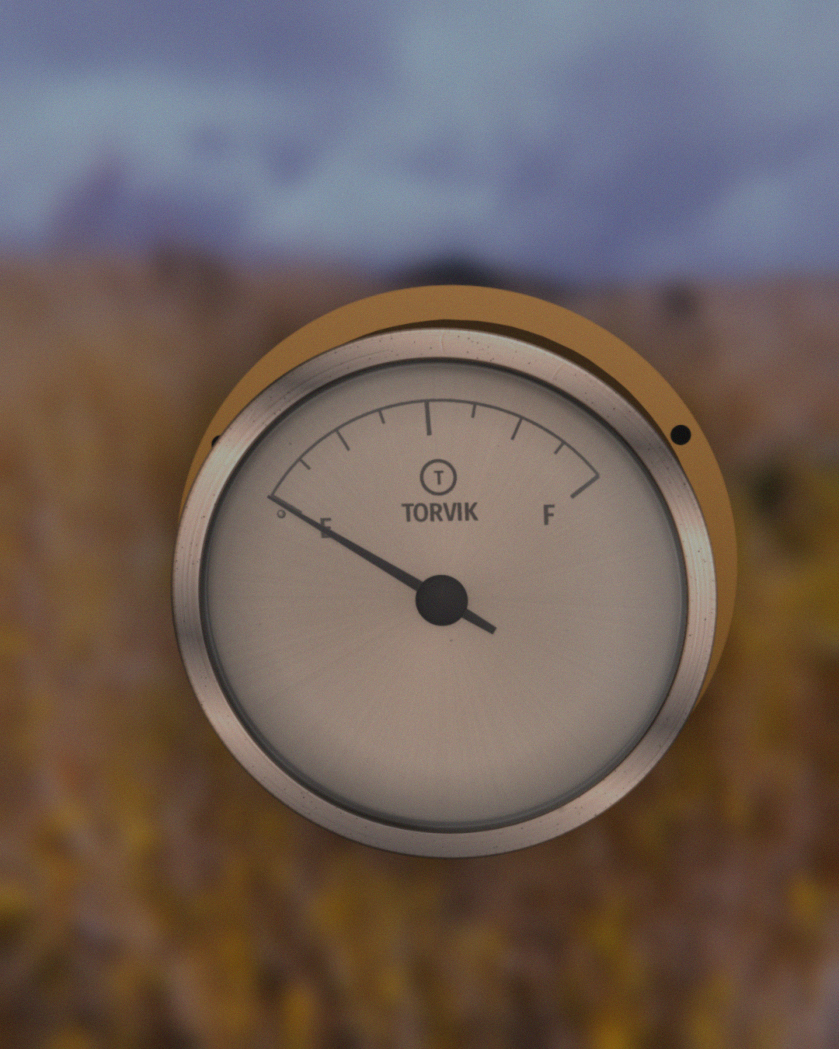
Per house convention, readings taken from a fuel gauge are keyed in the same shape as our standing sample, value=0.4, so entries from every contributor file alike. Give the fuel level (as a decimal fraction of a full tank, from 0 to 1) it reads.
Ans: value=0
